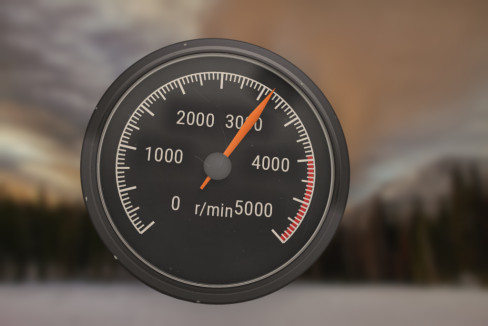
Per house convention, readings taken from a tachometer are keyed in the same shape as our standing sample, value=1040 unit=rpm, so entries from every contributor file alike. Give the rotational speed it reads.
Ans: value=3100 unit=rpm
